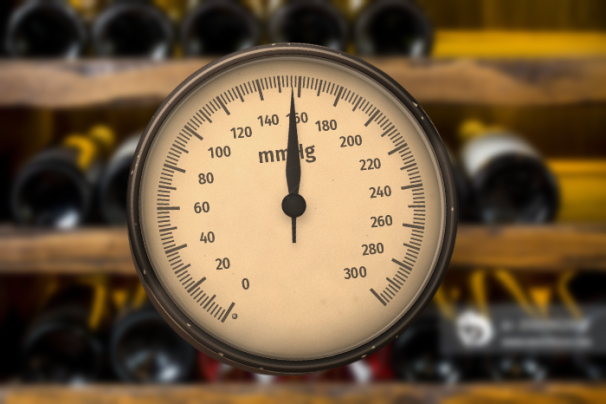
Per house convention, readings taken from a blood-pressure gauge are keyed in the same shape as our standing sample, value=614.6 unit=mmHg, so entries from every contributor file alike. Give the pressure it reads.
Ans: value=156 unit=mmHg
